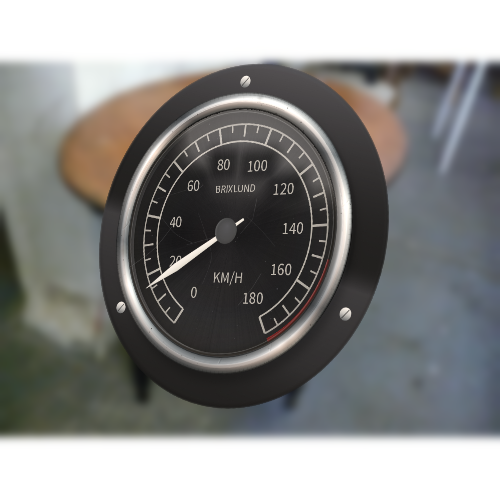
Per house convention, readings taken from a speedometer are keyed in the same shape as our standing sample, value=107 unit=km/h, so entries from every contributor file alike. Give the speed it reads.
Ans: value=15 unit=km/h
